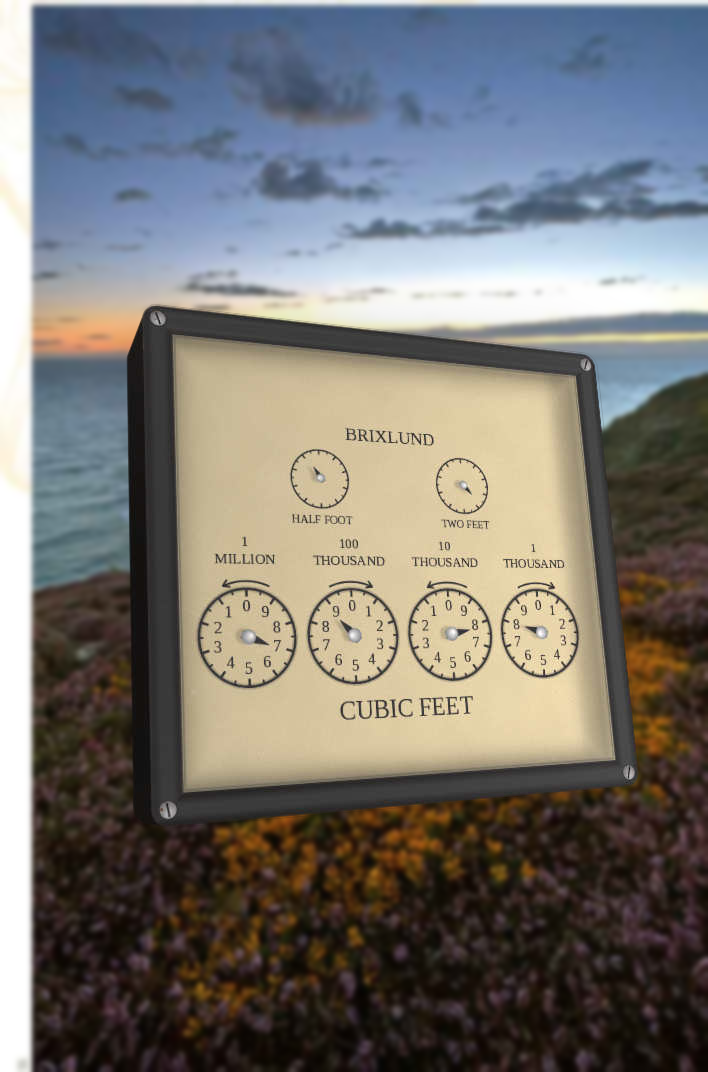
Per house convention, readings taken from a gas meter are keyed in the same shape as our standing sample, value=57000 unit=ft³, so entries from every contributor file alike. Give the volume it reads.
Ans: value=687800 unit=ft³
